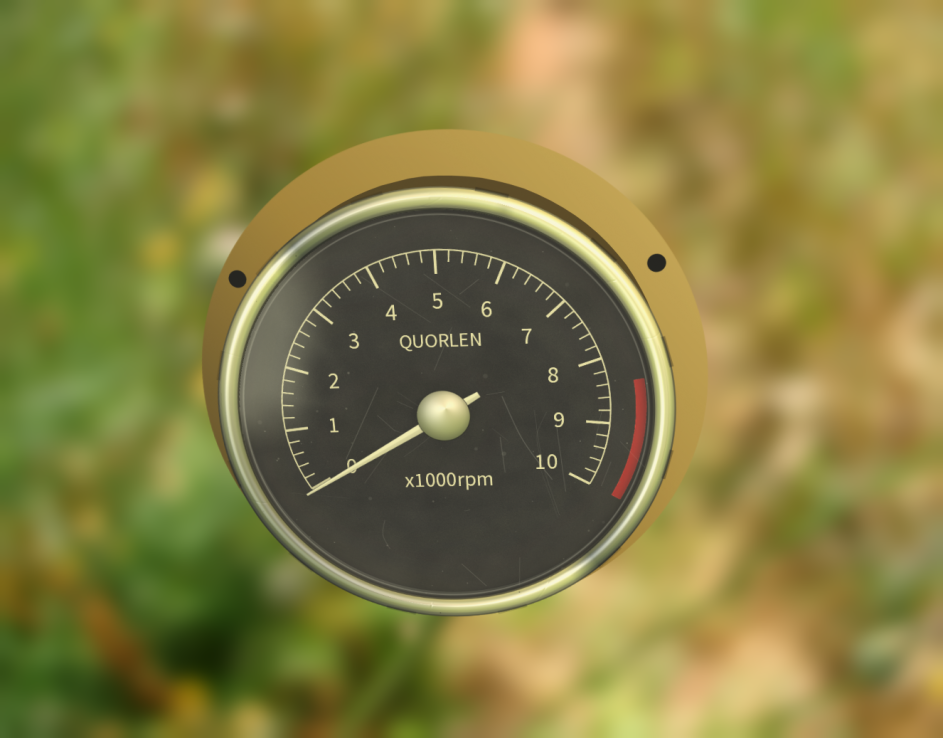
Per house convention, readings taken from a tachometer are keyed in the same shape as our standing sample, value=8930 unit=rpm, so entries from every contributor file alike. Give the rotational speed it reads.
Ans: value=0 unit=rpm
